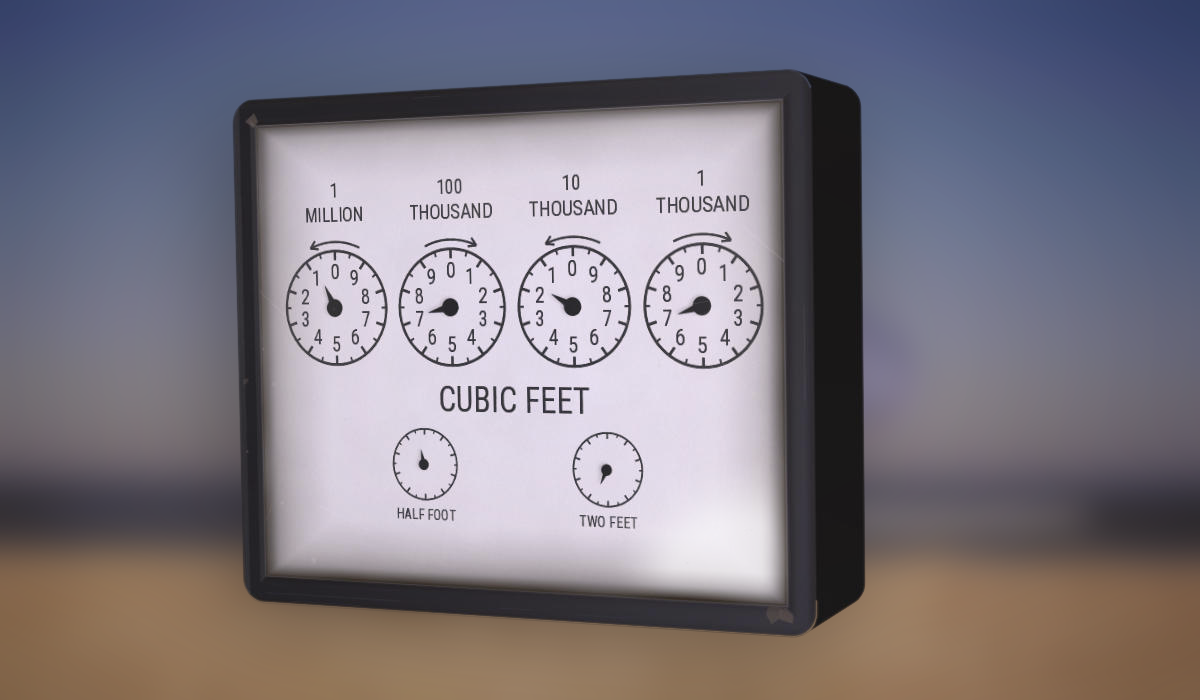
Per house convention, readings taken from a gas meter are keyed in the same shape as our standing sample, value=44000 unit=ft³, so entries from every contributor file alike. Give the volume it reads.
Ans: value=71700 unit=ft³
